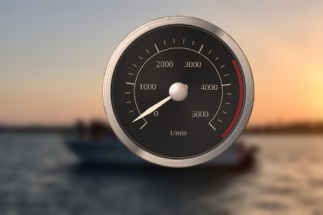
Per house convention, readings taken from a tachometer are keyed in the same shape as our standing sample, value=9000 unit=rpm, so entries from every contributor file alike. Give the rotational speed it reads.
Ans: value=200 unit=rpm
